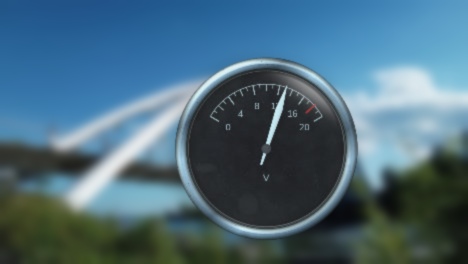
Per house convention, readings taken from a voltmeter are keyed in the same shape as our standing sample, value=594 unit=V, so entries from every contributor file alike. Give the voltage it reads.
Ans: value=13 unit=V
